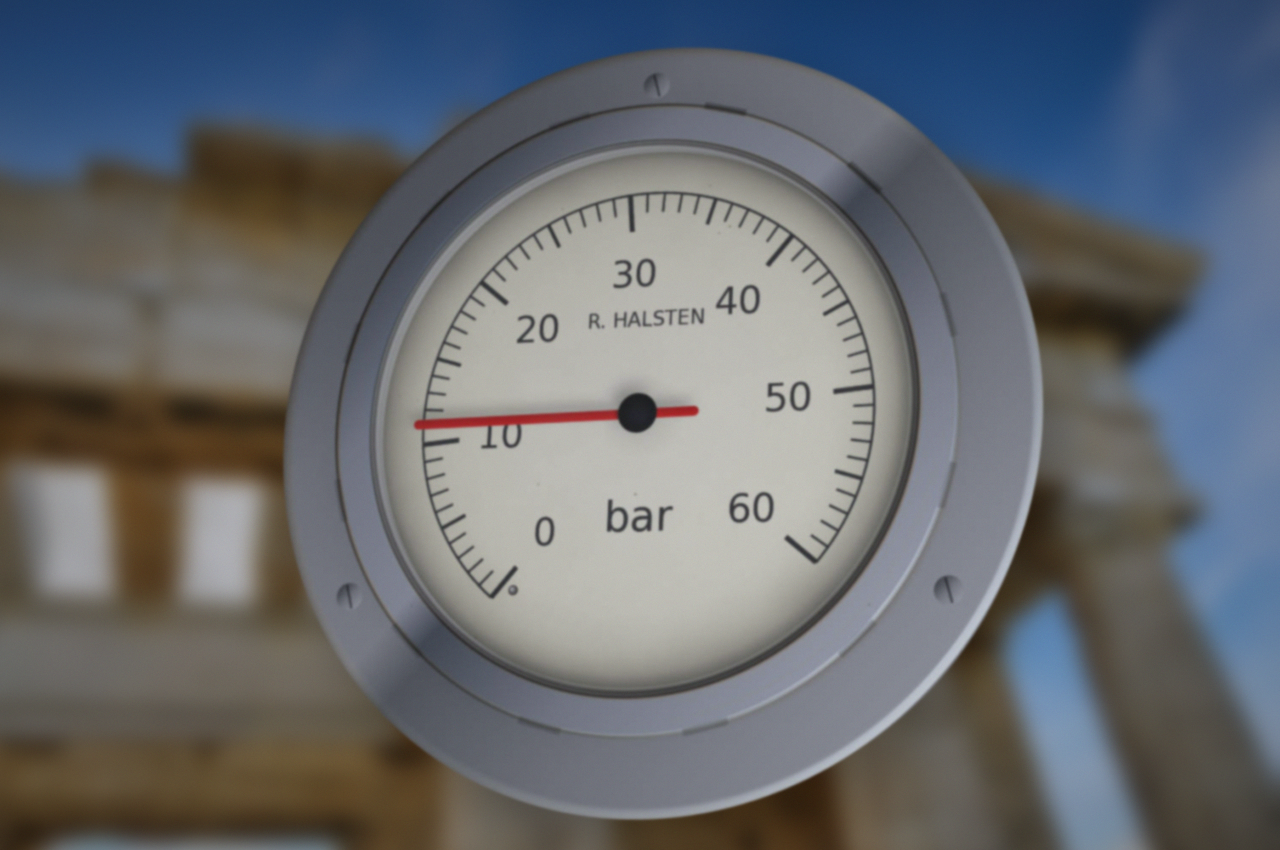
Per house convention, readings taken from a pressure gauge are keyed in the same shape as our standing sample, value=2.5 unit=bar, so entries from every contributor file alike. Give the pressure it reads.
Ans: value=11 unit=bar
